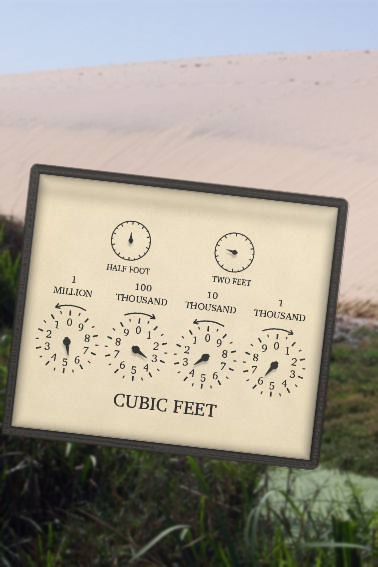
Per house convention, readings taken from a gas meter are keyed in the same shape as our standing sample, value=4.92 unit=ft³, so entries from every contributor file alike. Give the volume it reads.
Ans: value=533600 unit=ft³
